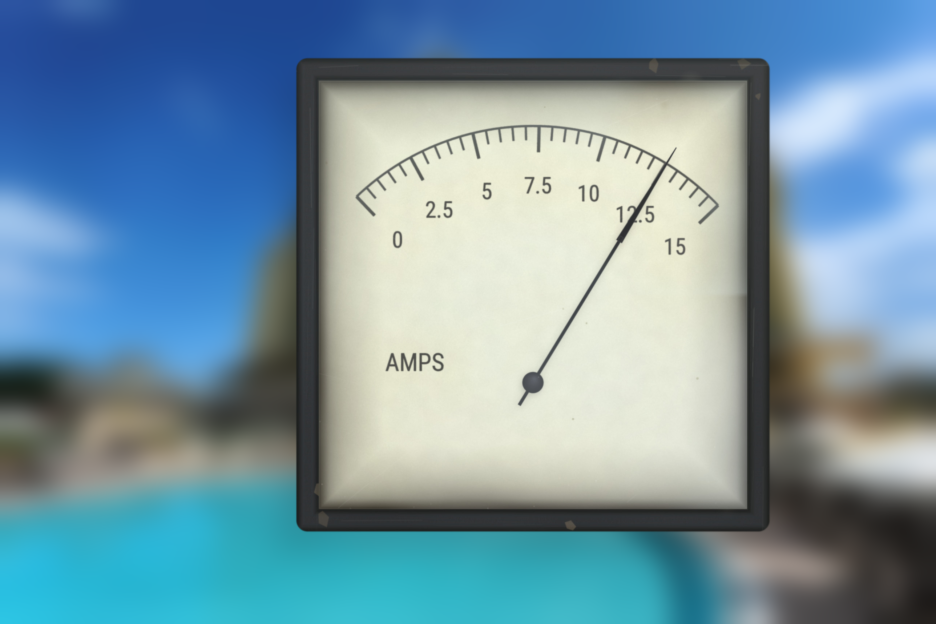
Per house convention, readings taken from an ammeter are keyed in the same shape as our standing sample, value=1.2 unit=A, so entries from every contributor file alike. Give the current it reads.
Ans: value=12.5 unit=A
